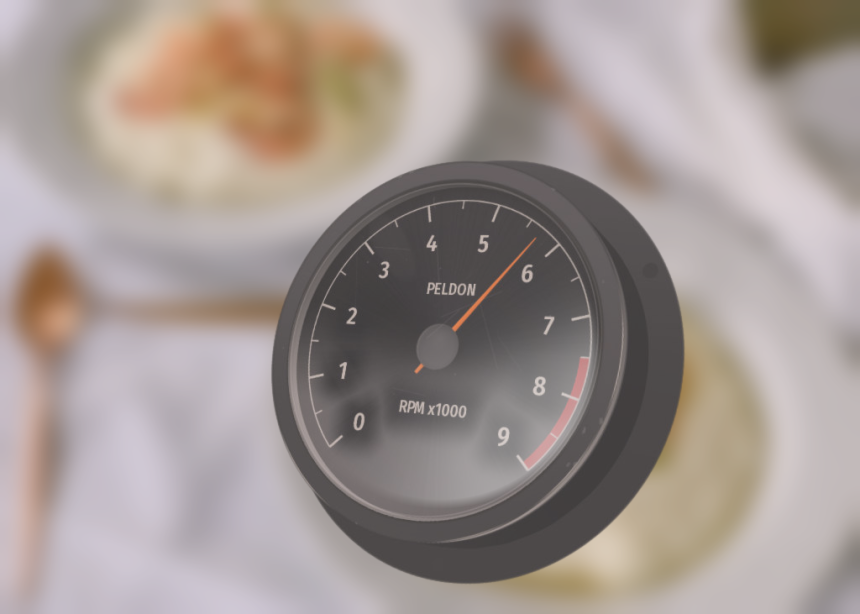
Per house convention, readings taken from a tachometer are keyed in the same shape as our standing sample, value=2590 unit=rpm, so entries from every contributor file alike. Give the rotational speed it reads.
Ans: value=5750 unit=rpm
